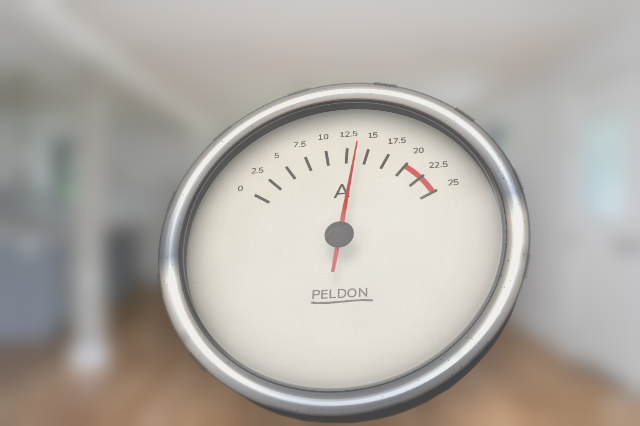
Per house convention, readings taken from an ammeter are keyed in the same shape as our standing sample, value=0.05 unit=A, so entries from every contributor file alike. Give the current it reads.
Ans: value=13.75 unit=A
